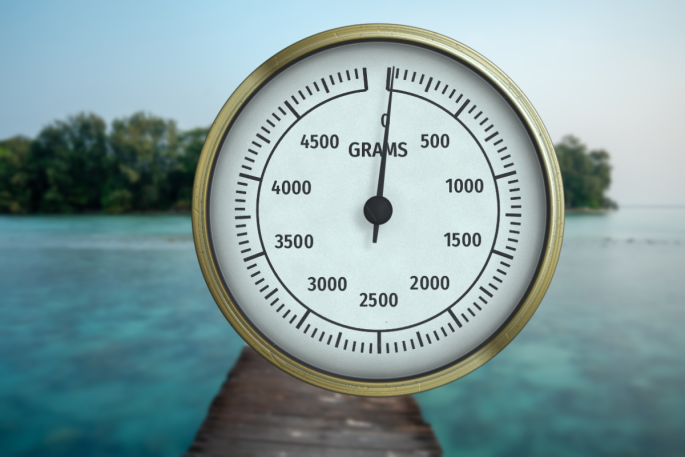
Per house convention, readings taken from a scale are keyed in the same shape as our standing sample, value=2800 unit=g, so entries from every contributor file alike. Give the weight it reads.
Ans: value=25 unit=g
